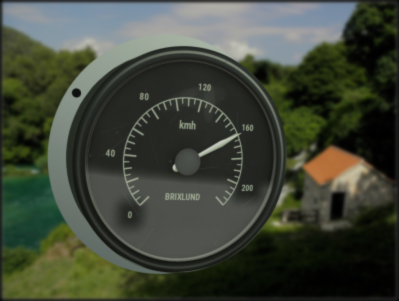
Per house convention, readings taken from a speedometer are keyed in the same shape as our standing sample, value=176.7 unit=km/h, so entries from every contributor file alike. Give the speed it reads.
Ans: value=160 unit=km/h
